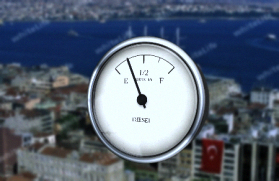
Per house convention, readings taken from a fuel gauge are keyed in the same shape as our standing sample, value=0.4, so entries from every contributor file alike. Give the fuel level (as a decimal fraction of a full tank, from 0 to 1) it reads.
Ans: value=0.25
